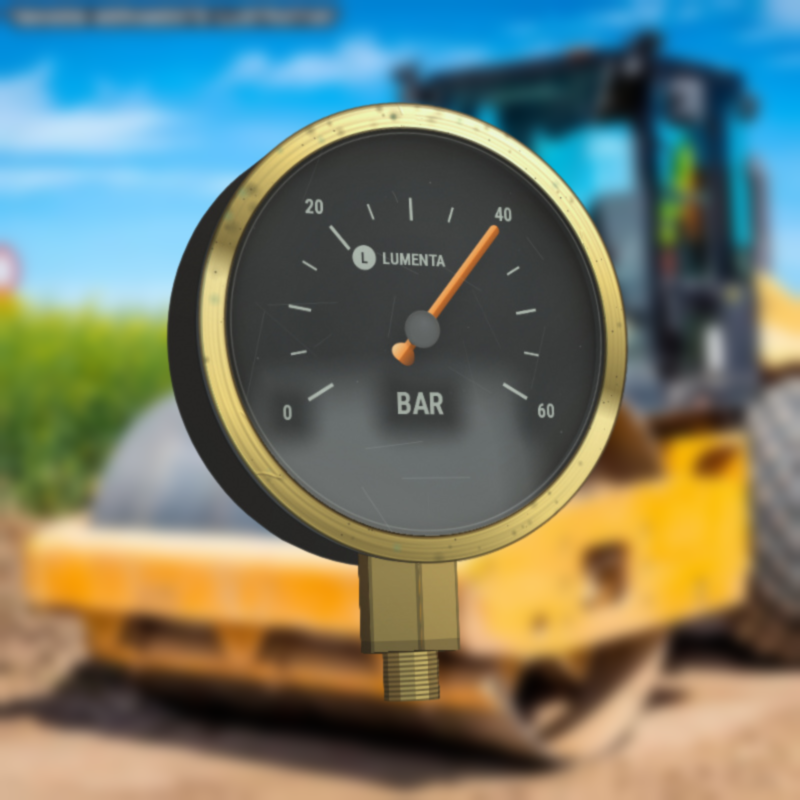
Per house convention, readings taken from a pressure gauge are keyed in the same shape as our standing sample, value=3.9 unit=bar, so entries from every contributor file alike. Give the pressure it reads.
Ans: value=40 unit=bar
